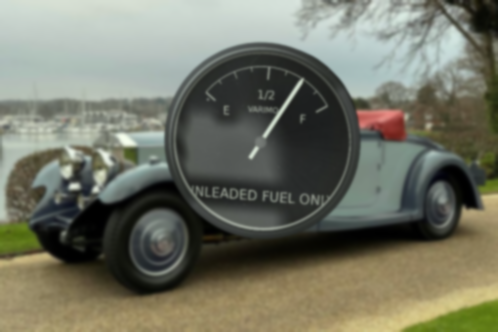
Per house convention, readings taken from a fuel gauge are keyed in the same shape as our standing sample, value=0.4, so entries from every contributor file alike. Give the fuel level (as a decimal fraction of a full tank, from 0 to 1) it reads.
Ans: value=0.75
